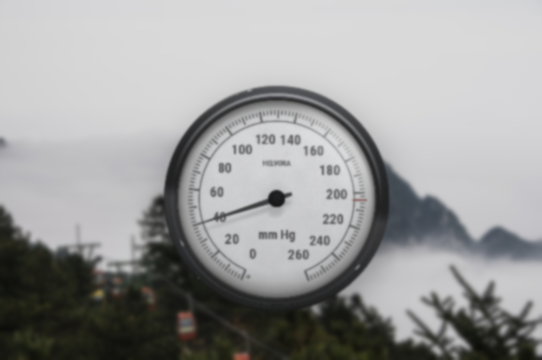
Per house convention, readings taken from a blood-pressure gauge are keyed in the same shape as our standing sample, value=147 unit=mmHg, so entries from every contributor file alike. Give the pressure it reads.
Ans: value=40 unit=mmHg
